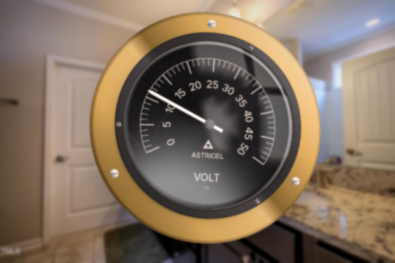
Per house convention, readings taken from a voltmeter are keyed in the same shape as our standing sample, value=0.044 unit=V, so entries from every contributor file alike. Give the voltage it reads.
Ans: value=11 unit=V
